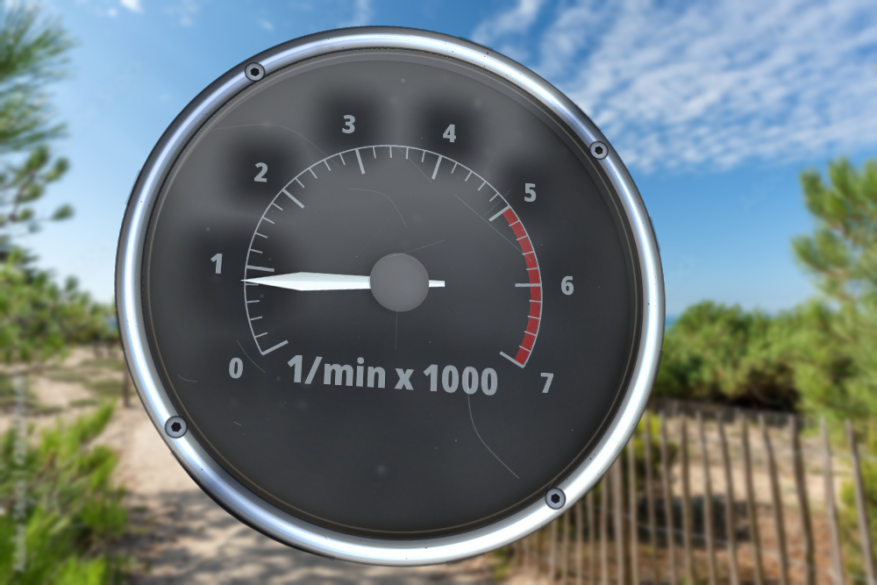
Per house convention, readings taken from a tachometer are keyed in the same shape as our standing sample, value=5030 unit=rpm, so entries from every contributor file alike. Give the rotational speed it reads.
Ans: value=800 unit=rpm
